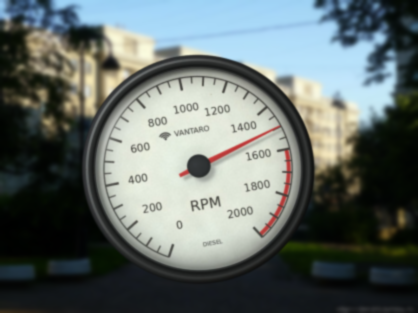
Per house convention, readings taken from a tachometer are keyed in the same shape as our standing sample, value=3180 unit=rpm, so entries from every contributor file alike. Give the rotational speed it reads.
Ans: value=1500 unit=rpm
